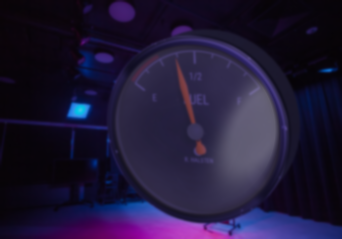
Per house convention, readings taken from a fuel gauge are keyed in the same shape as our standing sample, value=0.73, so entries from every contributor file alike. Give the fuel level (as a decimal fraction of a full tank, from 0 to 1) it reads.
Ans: value=0.375
